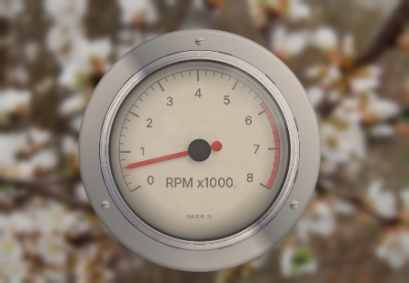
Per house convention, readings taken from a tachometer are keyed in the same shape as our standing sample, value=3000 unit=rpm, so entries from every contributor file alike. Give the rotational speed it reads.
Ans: value=600 unit=rpm
